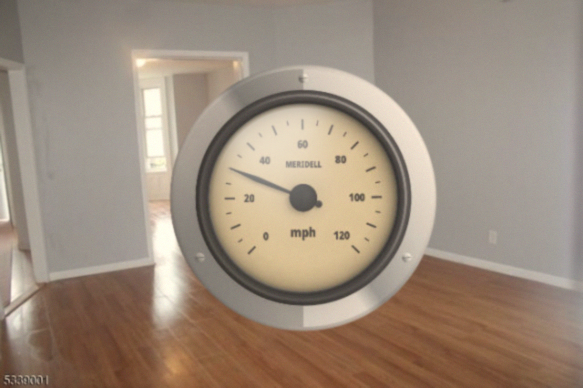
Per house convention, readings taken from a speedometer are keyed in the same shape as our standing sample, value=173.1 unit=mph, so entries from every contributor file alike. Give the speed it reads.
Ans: value=30 unit=mph
